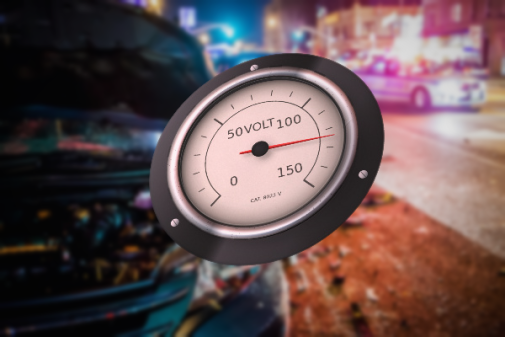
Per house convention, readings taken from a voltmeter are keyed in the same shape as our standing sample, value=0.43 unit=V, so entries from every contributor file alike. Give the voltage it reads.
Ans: value=125 unit=V
